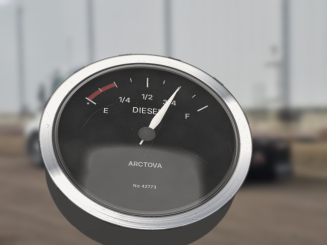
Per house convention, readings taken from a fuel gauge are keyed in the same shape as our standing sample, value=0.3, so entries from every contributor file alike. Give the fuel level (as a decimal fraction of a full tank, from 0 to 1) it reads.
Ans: value=0.75
